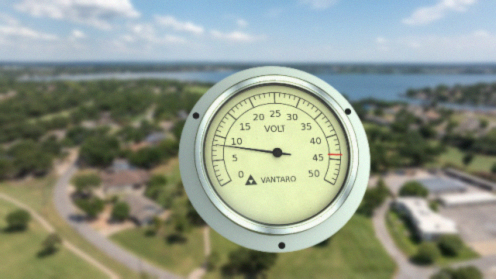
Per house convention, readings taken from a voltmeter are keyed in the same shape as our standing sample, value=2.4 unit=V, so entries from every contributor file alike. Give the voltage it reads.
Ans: value=8 unit=V
